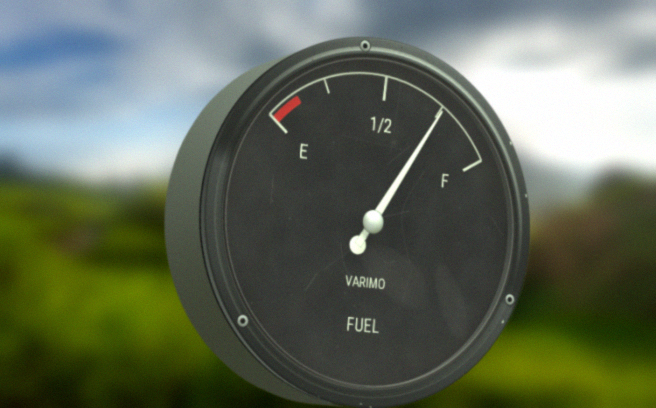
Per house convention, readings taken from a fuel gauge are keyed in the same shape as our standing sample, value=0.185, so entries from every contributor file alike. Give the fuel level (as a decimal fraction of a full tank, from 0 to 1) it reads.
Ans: value=0.75
